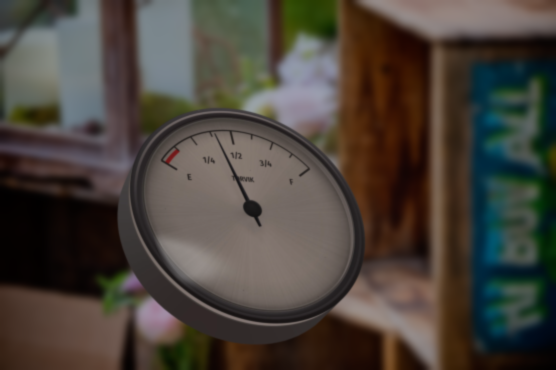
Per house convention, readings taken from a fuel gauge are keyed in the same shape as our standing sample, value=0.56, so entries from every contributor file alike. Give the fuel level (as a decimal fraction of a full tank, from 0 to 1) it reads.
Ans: value=0.375
